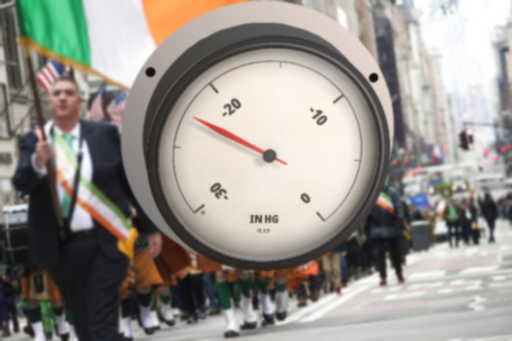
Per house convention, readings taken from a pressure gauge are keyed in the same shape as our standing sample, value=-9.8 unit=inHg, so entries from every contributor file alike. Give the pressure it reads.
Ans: value=-22.5 unit=inHg
